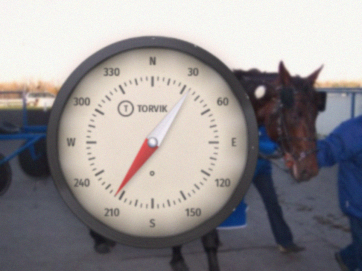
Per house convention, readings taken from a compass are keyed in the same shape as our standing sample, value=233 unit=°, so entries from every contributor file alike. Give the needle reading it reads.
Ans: value=215 unit=°
